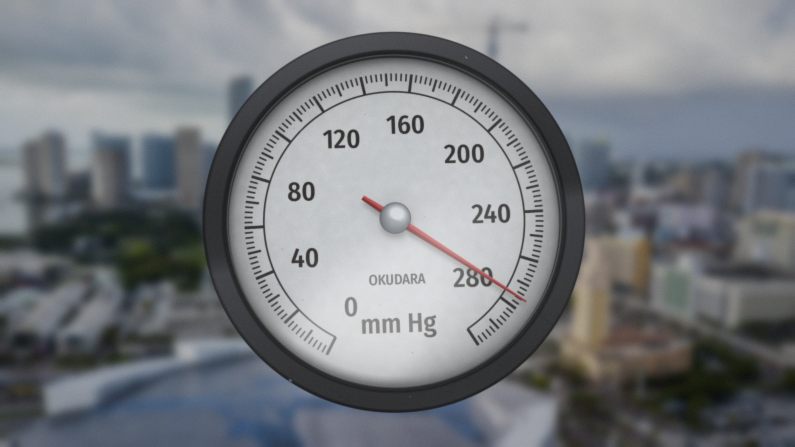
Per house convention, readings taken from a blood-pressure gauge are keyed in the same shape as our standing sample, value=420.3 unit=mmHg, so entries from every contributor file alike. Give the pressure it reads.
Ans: value=276 unit=mmHg
